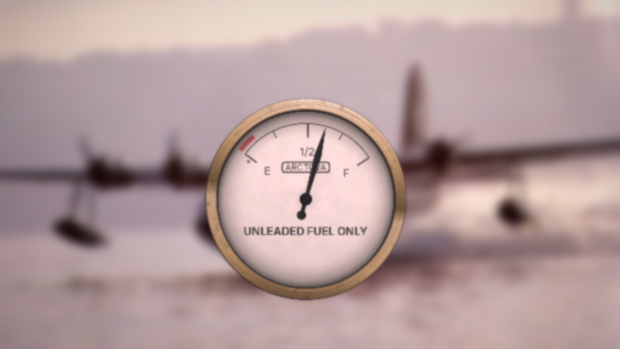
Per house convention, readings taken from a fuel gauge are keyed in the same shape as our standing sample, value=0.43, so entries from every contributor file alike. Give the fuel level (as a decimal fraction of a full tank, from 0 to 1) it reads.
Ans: value=0.625
